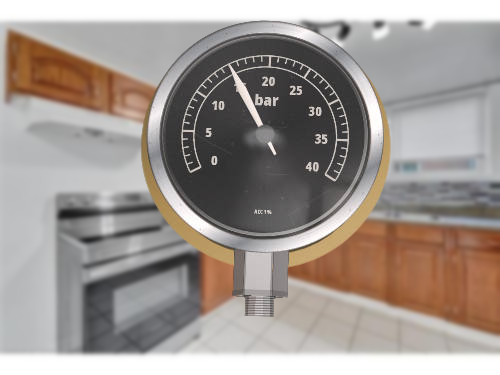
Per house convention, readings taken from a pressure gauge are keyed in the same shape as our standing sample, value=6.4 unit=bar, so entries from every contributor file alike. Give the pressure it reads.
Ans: value=15 unit=bar
